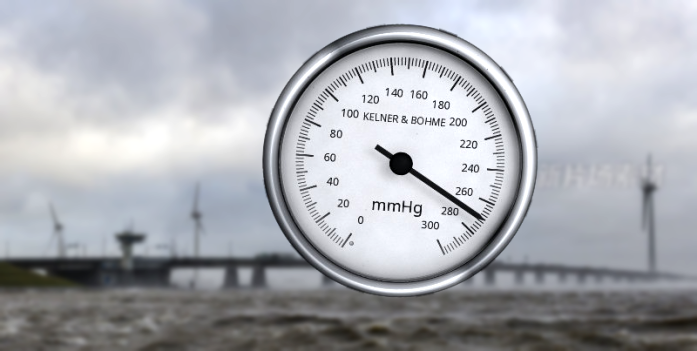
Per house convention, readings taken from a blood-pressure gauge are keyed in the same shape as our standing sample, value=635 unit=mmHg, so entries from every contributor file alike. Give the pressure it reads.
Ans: value=270 unit=mmHg
